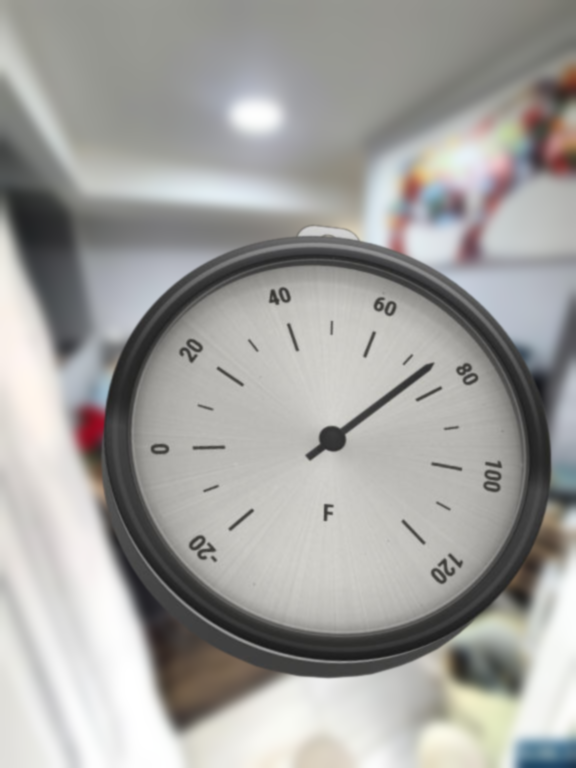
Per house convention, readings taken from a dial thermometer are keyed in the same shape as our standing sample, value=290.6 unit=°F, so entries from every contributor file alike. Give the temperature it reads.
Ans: value=75 unit=°F
